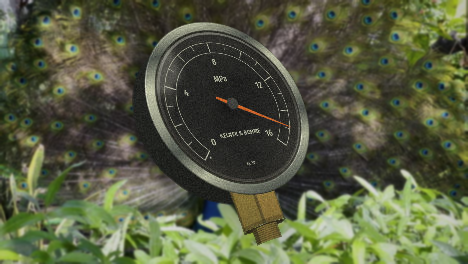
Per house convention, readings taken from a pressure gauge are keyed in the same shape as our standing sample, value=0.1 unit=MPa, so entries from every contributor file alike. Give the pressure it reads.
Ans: value=15 unit=MPa
